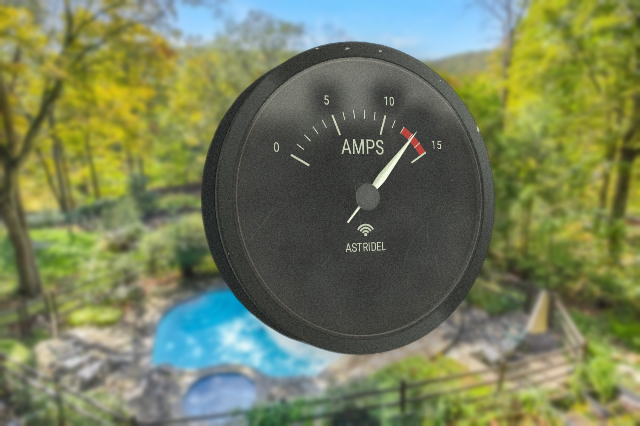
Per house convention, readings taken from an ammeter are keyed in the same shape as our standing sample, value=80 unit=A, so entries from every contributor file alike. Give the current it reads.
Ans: value=13 unit=A
